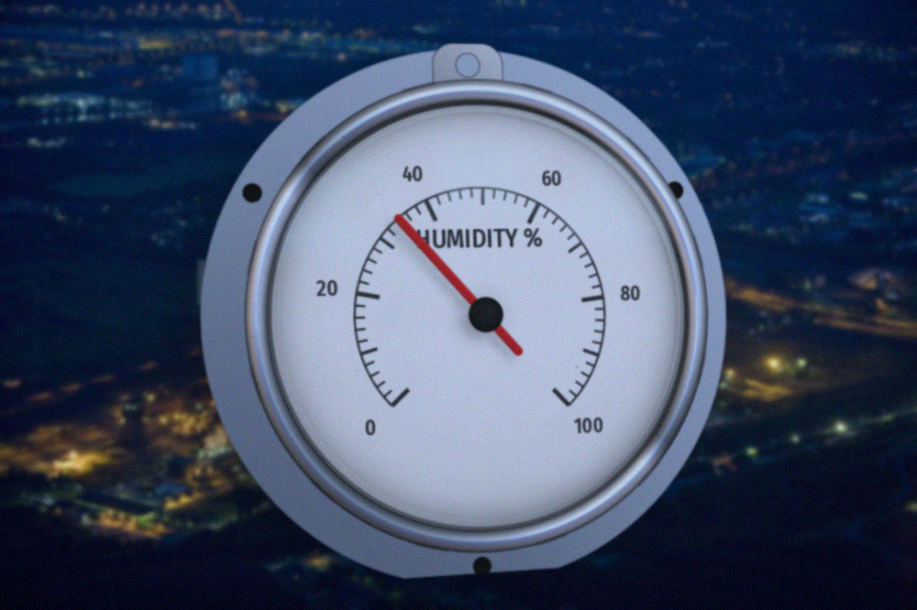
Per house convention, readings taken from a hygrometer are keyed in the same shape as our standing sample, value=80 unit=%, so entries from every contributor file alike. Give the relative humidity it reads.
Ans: value=34 unit=%
